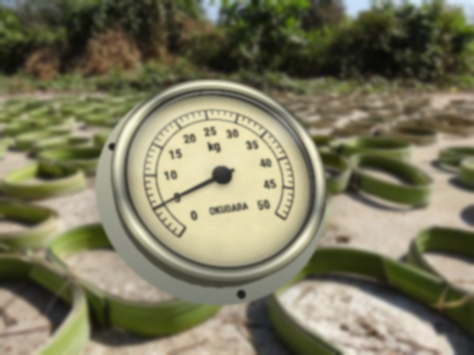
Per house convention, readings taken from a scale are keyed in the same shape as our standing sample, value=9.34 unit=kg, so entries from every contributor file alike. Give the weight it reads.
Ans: value=5 unit=kg
